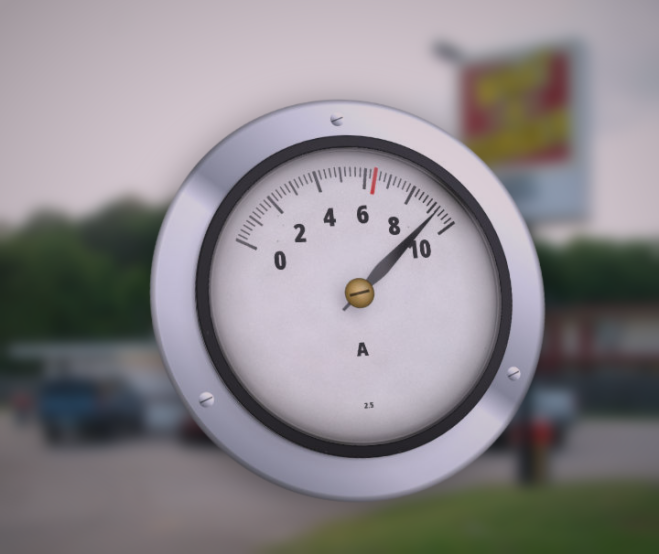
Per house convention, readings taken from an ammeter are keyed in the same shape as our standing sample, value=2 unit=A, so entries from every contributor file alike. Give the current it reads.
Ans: value=9.2 unit=A
